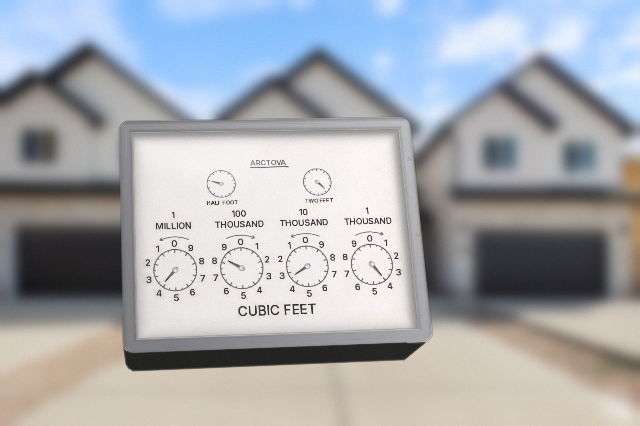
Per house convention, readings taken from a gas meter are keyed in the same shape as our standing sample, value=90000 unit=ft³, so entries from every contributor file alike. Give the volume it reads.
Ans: value=383400 unit=ft³
